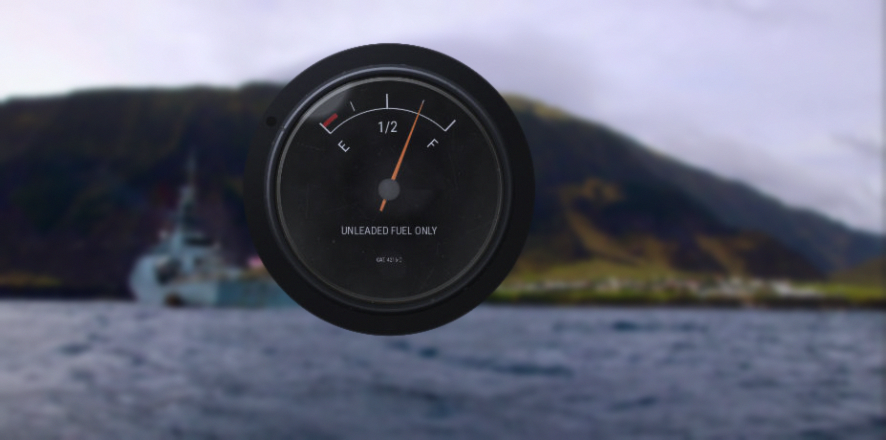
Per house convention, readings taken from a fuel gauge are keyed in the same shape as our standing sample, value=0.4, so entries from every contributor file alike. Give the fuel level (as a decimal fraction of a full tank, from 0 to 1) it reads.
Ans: value=0.75
